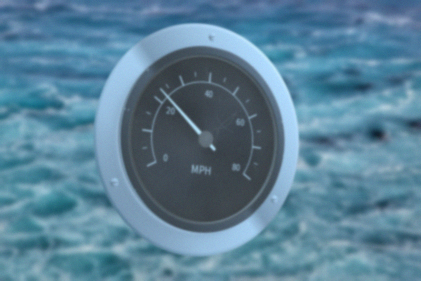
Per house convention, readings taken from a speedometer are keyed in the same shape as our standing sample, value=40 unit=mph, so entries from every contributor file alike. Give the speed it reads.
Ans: value=22.5 unit=mph
